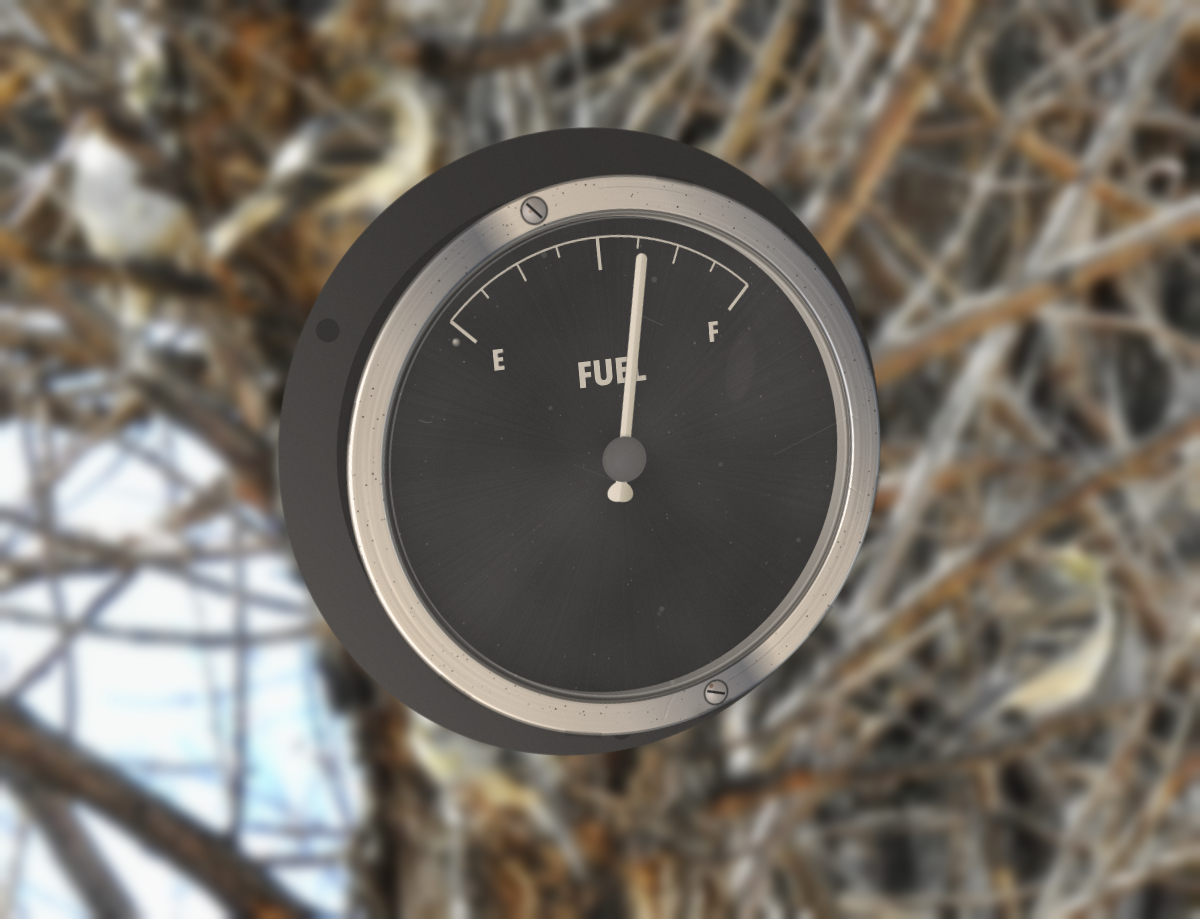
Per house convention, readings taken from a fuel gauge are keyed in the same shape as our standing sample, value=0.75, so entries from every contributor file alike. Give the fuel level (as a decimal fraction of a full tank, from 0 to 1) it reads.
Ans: value=0.625
